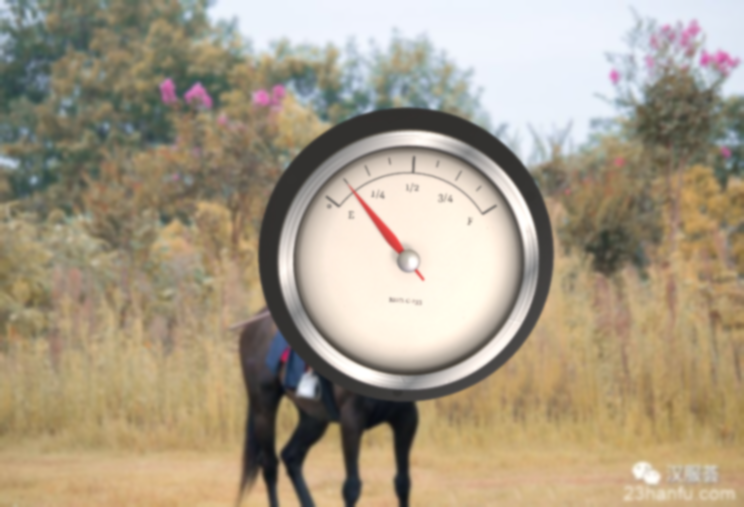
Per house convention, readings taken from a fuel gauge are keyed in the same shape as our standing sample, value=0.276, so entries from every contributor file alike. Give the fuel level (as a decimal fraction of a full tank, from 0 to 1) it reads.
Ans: value=0.125
